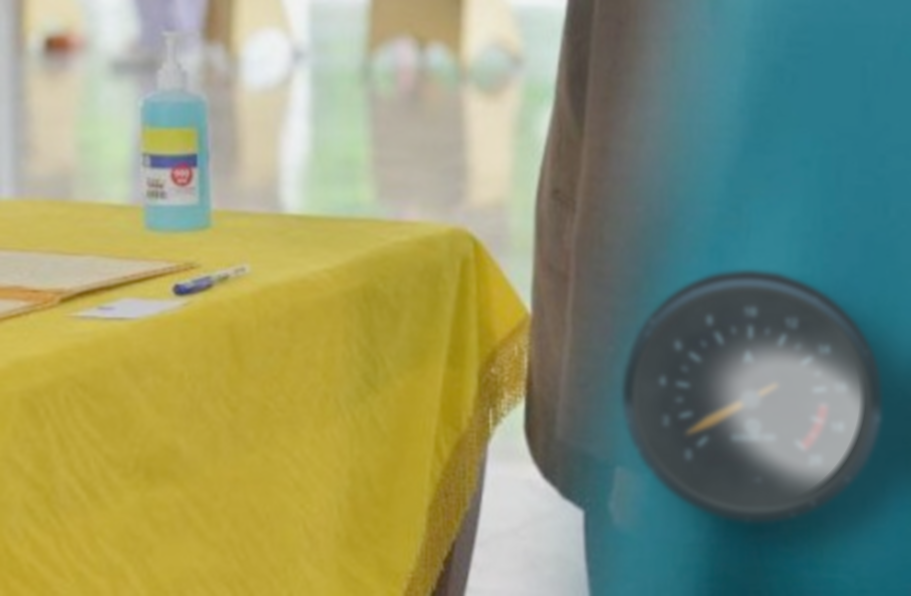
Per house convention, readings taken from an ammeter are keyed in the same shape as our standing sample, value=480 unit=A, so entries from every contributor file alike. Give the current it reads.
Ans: value=1 unit=A
